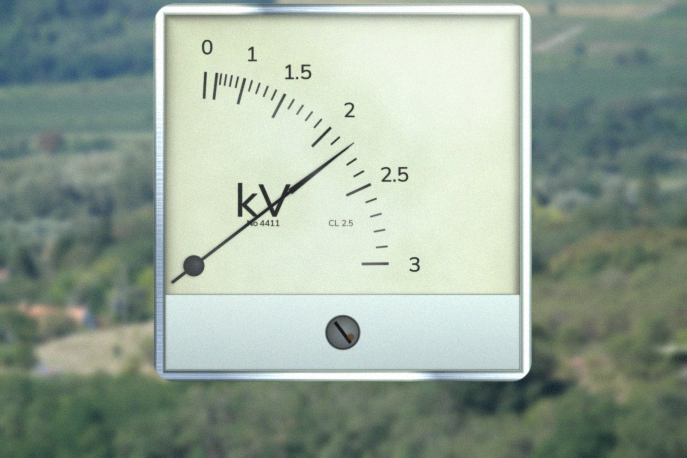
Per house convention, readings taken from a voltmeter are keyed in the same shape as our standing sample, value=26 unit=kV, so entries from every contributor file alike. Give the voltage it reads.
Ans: value=2.2 unit=kV
